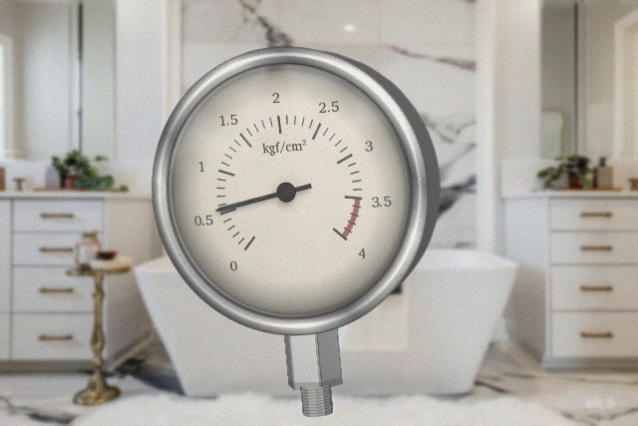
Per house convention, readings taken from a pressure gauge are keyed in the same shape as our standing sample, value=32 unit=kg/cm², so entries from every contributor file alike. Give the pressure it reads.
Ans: value=0.55 unit=kg/cm²
